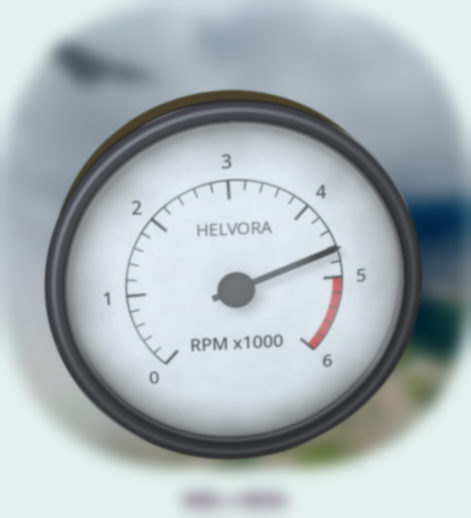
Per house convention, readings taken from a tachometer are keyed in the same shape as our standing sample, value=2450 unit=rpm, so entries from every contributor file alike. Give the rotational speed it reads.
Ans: value=4600 unit=rpm
